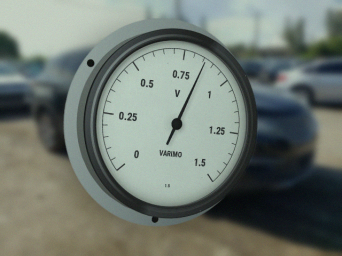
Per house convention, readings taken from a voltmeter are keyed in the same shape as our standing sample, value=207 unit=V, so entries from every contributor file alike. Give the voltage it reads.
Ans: value=0.85 unit=V
